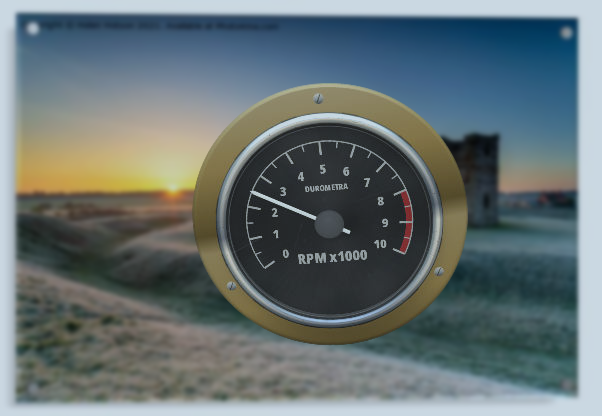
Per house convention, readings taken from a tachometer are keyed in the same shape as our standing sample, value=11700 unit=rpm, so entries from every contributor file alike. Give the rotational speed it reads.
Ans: value=2500 unit=rpm
